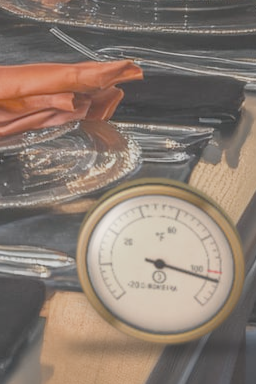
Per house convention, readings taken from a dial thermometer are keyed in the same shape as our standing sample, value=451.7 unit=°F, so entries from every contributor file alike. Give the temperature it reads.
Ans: value=104 unit=°F
